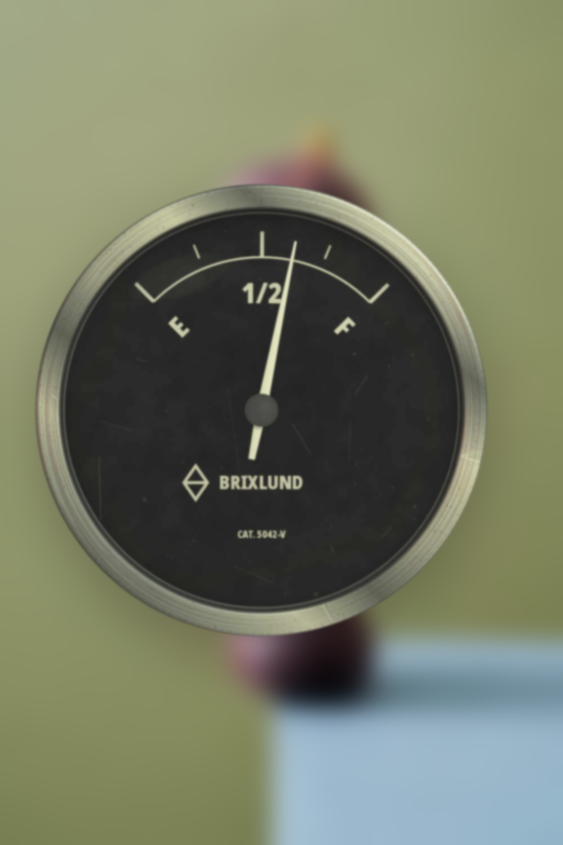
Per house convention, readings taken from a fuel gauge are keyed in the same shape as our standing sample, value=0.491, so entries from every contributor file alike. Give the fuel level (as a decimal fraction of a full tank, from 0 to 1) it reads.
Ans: value=0.625
